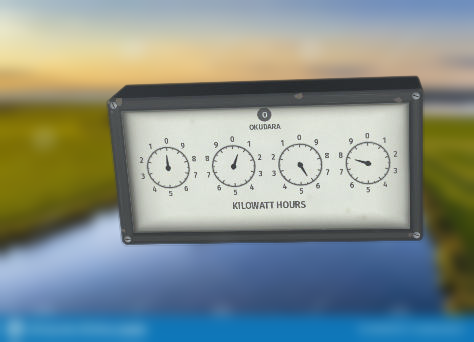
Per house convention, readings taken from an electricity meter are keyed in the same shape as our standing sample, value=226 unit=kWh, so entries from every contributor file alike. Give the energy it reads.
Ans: value=58 unit=kWh
